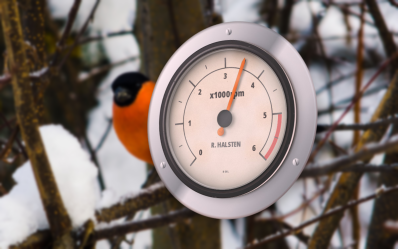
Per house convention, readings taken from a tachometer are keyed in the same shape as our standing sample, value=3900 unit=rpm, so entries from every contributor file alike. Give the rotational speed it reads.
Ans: value=3500 unit=rpm
